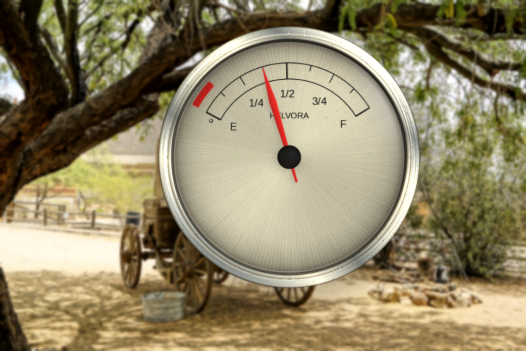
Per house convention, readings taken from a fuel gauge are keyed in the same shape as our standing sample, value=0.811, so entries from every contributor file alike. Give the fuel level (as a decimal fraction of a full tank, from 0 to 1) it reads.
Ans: value=0.375
